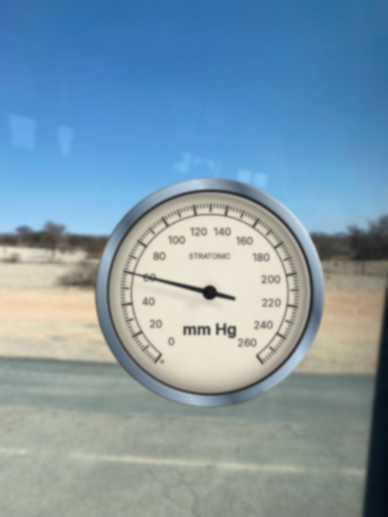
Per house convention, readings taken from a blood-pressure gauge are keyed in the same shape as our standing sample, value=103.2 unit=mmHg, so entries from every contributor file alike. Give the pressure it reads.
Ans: value=60 unit=mmHg
